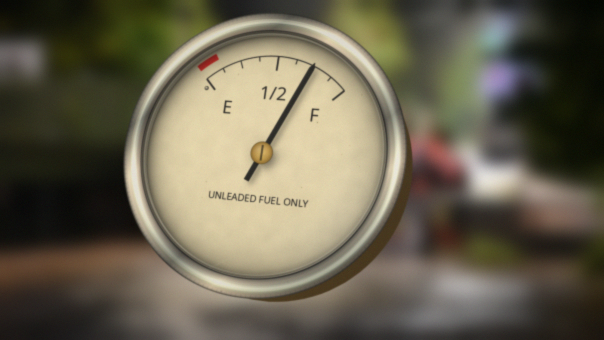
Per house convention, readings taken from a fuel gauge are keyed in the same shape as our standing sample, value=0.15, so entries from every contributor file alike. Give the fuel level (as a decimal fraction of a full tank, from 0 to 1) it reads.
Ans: value=0.75
